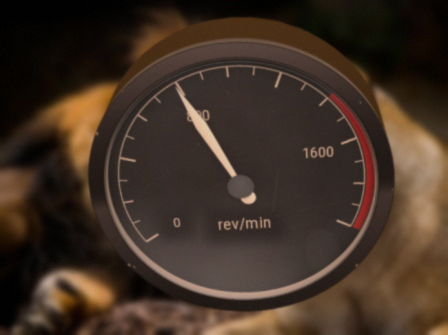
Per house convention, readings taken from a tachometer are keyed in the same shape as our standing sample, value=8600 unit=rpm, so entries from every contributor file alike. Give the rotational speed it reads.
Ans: value=800 unit=rpm
